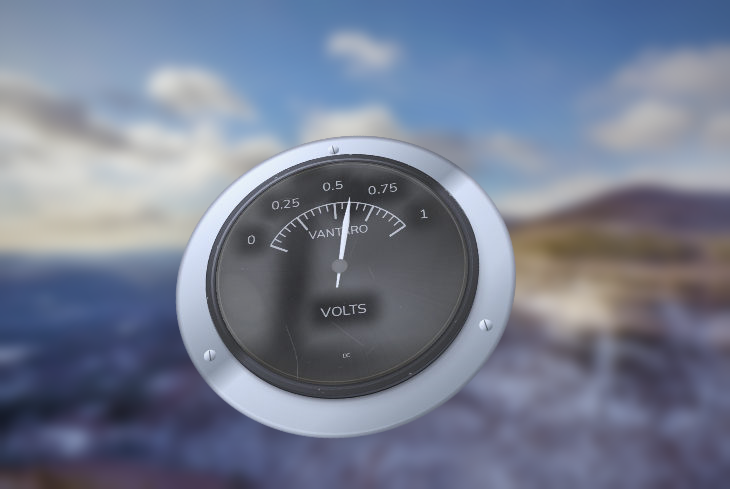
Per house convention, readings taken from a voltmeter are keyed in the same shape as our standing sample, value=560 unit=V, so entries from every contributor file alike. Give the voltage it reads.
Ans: value=0.6 unit=V
